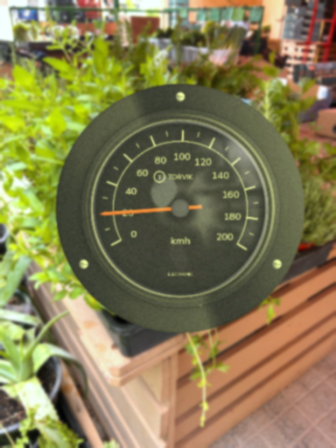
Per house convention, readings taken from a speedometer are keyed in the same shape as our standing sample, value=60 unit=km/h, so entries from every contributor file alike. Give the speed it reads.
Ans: value=20 unit=km/h
